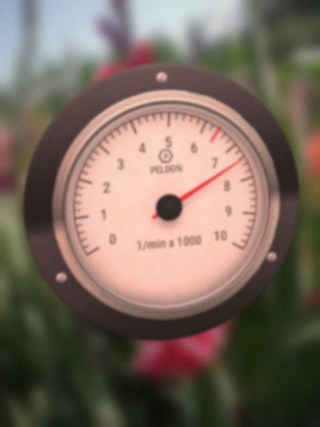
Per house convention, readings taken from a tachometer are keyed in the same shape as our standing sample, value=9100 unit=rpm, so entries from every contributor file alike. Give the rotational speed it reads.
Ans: value=7400 unit=rpm
